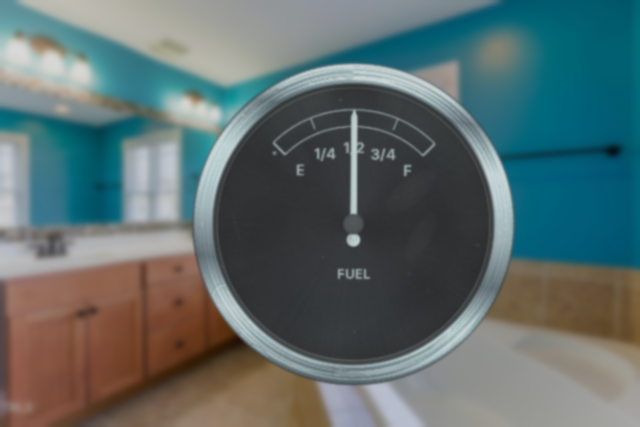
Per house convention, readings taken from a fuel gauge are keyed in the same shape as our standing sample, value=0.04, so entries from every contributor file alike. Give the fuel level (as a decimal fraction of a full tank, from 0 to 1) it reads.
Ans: value=0.5
